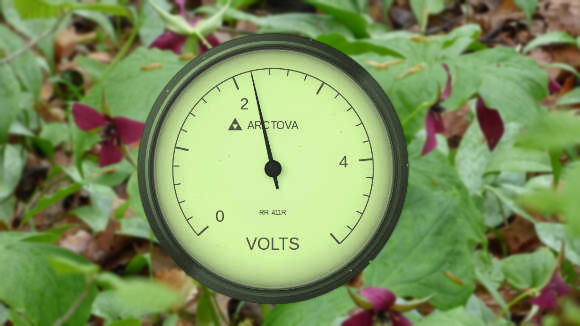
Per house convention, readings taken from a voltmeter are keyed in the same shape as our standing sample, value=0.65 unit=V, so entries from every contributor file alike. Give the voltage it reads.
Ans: value=2.2 unit=V
